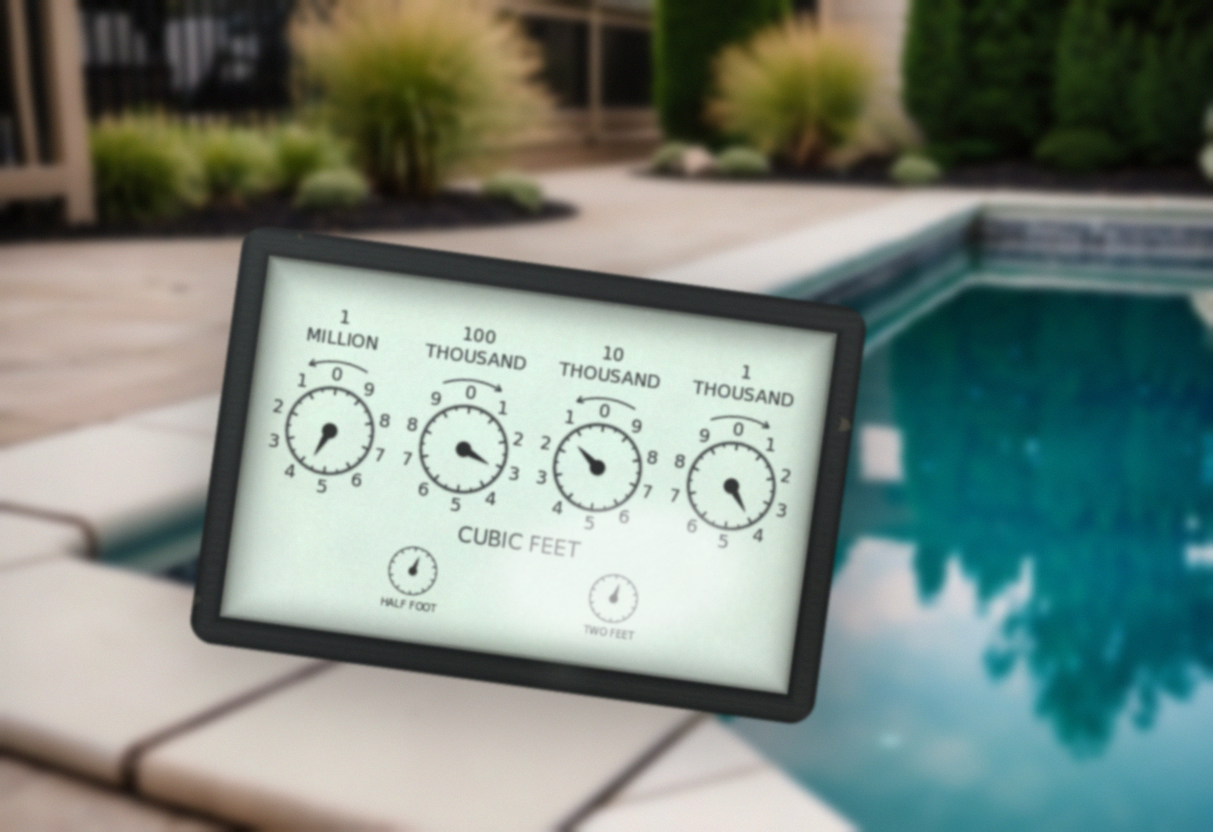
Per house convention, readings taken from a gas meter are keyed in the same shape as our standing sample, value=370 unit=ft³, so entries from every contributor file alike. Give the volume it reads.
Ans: value=431400 unit=ft³
